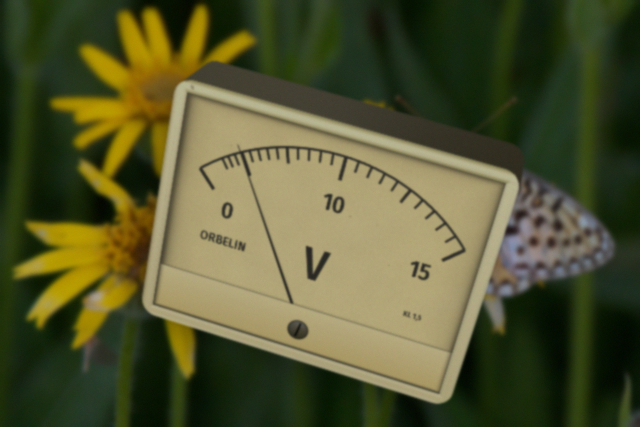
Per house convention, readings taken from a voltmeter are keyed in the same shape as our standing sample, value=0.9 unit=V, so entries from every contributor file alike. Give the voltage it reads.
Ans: value=5 unit=V
